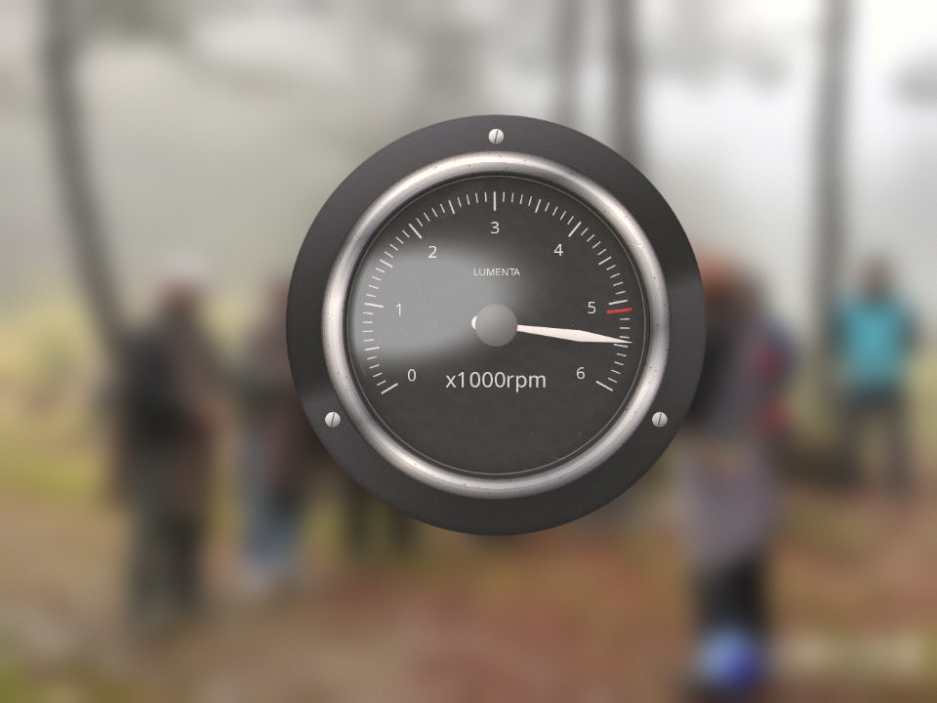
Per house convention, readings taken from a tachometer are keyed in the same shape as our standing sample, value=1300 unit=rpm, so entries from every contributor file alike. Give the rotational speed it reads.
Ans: value=5450 unit=rpm
